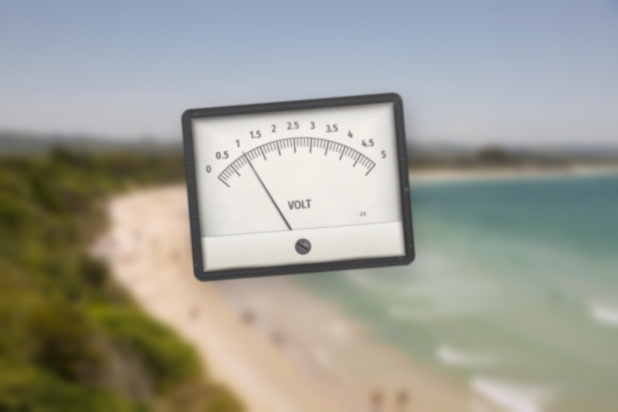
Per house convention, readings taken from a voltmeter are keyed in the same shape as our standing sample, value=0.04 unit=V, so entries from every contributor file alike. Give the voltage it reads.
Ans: value=1 unit=V
